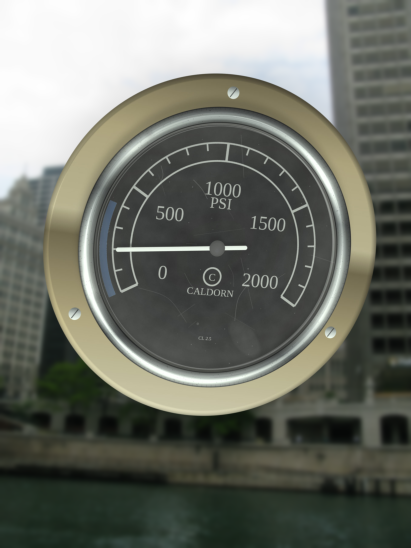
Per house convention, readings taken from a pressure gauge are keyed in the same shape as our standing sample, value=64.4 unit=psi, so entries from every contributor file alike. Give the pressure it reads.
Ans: value=200 unit=psi
